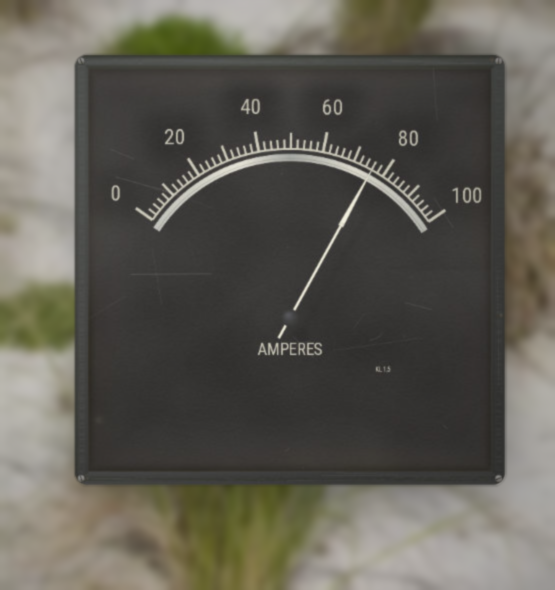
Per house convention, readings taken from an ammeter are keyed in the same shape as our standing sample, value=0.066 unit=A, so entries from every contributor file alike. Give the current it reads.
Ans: value=76 unit=A
